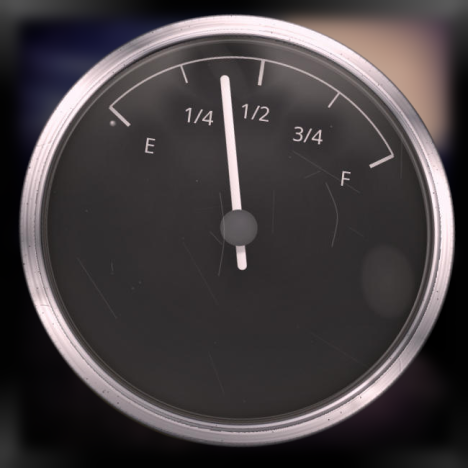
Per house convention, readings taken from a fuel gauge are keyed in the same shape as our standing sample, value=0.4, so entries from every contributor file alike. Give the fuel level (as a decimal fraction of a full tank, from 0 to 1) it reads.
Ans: value=0.375
